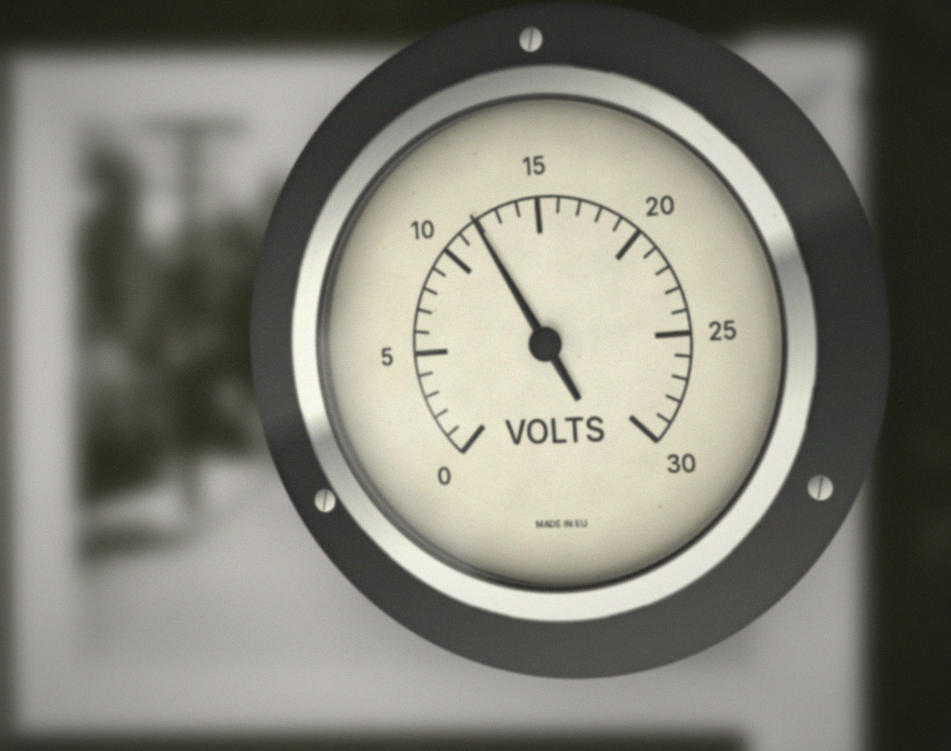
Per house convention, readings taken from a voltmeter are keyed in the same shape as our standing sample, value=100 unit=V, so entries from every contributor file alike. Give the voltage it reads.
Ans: value=12 unit=V
